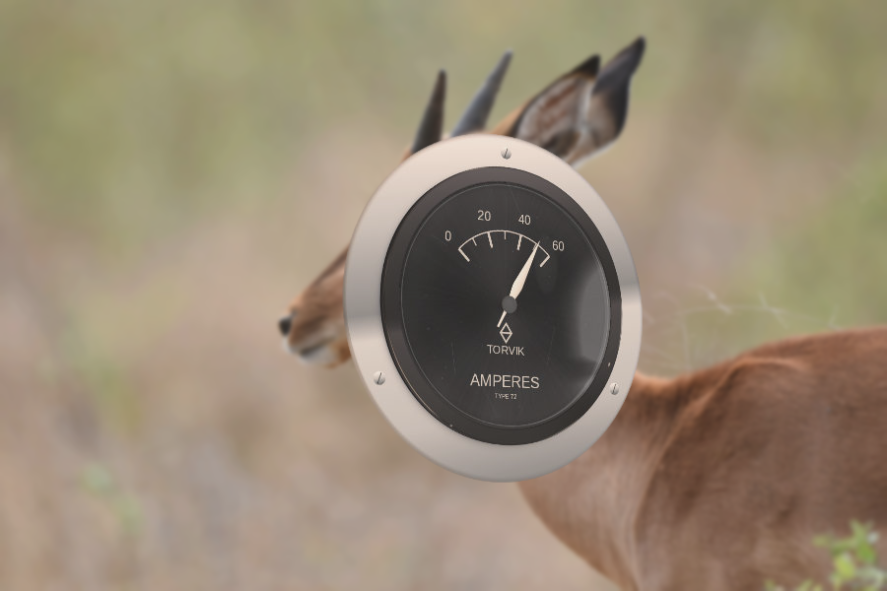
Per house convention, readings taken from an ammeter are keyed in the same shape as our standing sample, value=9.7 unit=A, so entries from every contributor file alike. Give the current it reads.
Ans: value=50 unit=A
